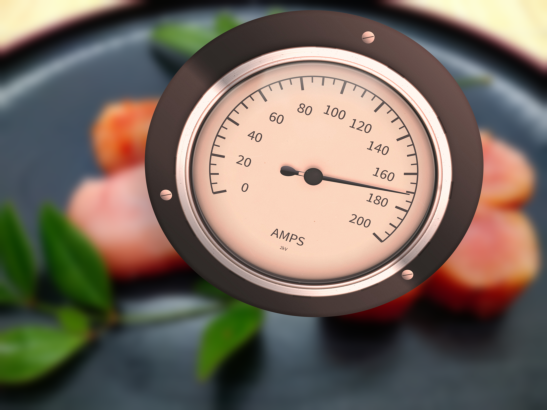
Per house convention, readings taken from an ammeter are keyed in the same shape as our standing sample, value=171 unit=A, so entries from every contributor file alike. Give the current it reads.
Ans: value=170 unit=A
